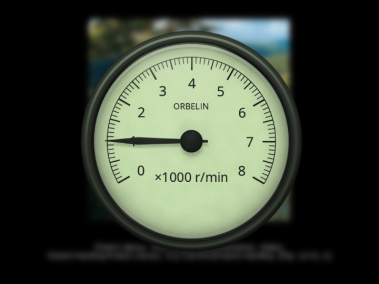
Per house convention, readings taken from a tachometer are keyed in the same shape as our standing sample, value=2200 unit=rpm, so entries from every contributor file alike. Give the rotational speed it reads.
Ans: value=1000 unit=rpm
